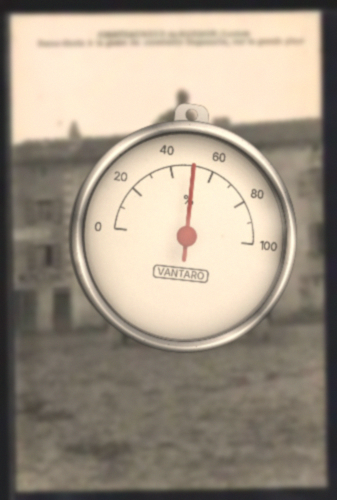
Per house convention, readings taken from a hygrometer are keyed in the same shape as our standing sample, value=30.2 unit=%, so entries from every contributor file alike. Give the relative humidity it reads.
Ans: value=50 unit=%
